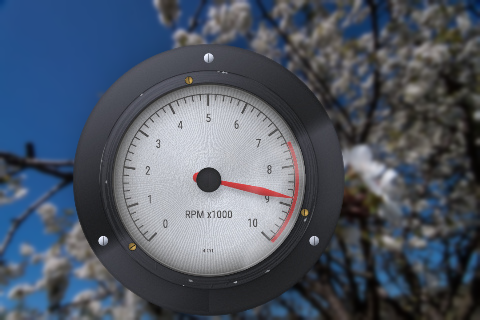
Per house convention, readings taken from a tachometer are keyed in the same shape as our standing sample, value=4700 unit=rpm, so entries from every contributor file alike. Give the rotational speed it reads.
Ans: value=8800 unit=rpm
